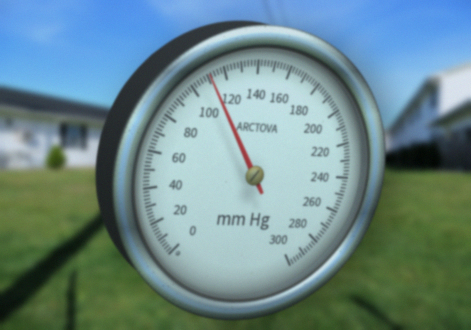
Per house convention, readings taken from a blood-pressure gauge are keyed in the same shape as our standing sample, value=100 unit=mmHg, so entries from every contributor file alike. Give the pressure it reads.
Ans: value=110 unit=mmHg
